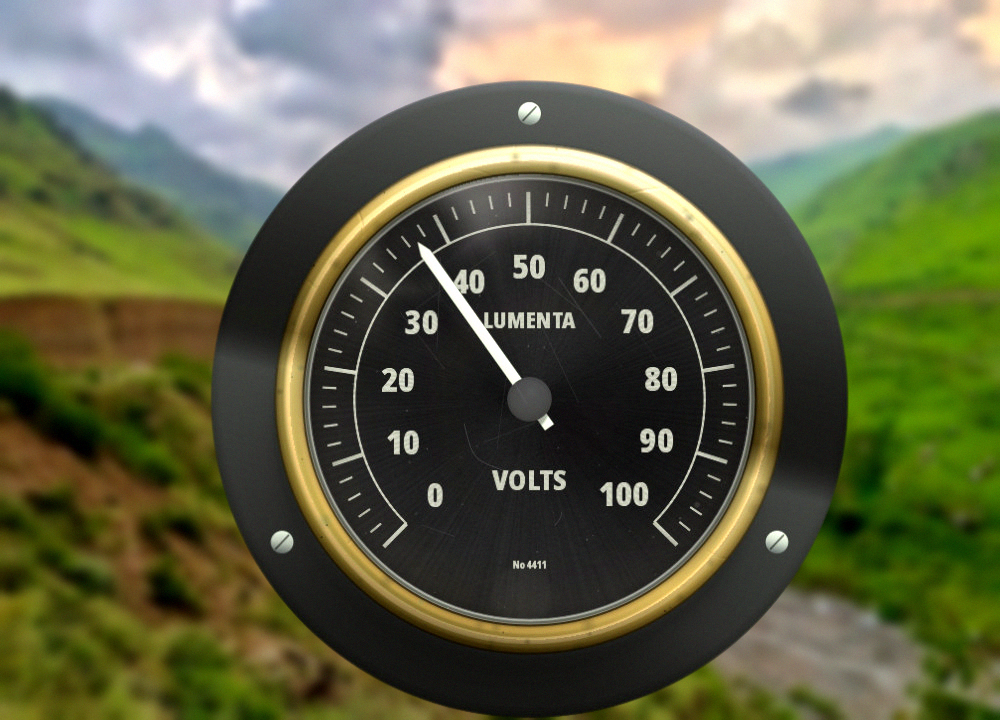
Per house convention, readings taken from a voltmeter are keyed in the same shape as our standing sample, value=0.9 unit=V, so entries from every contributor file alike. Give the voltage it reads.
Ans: value=37 unit=V
